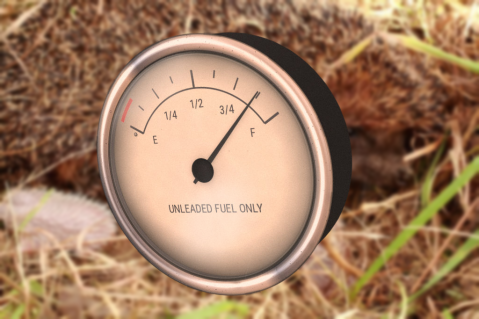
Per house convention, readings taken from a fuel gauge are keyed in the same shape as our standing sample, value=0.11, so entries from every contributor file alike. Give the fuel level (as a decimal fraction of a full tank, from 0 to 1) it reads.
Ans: value=0.875
